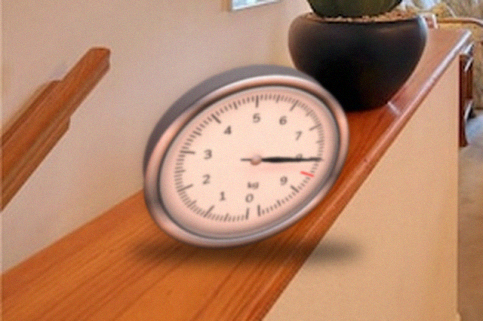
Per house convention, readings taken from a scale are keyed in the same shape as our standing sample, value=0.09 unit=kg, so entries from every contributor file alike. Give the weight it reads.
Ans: value=8 unit=kg
